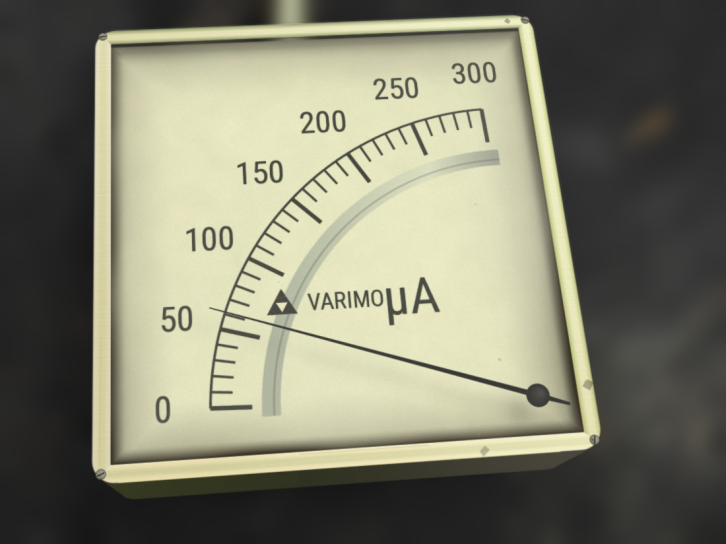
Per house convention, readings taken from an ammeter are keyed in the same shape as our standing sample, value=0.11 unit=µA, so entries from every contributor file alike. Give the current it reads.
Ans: value=60 unit=µA
